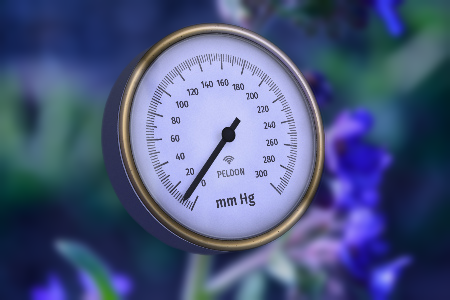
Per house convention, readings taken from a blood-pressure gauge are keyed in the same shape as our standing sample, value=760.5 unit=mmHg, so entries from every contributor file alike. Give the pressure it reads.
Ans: value=10 unit=mmHg
